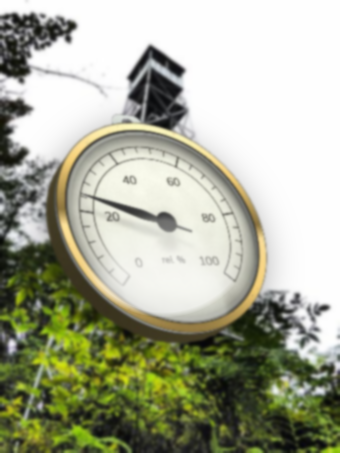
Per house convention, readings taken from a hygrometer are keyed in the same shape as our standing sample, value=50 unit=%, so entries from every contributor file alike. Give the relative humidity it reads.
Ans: value=24 unit=%
